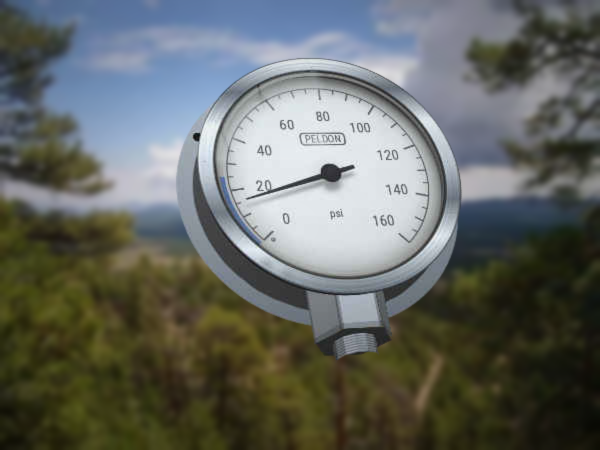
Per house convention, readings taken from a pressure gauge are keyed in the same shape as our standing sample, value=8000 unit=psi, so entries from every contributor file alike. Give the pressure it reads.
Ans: value=15 unit=psi
